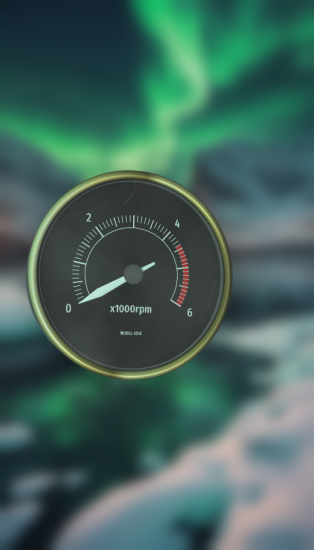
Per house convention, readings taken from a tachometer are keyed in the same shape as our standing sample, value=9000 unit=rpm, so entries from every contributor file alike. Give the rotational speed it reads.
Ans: value=0 unit=rpm
